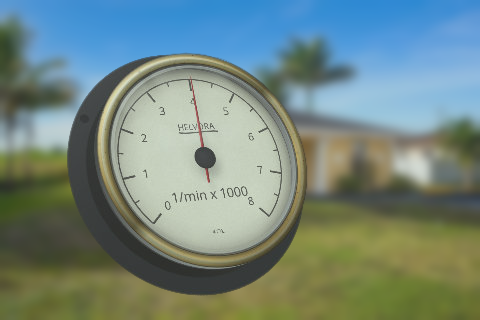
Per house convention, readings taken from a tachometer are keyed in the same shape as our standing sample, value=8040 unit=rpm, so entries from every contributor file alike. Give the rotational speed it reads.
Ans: value=4000 unit=rpm
